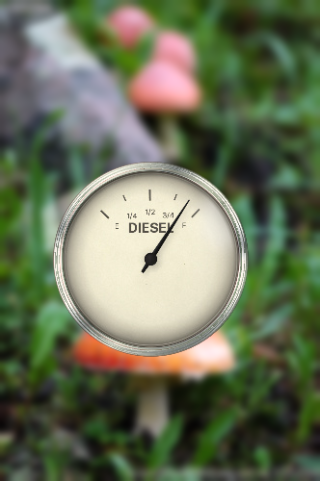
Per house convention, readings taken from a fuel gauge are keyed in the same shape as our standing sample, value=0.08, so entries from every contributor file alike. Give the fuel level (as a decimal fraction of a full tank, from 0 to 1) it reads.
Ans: value=0.875
